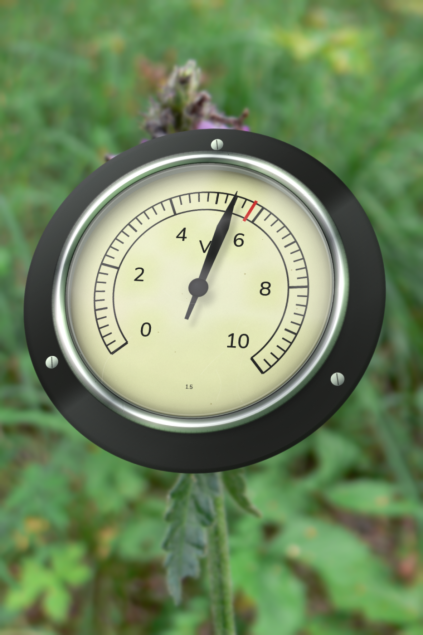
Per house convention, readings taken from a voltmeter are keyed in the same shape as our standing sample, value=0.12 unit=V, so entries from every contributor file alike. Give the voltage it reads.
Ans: value=5.4 unit=V
